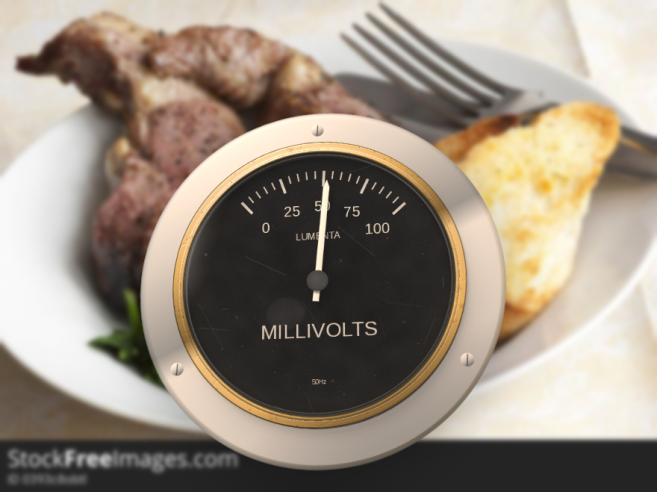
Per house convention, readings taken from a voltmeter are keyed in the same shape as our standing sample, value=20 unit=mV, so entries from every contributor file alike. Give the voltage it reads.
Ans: value=52.5 unit=mV
